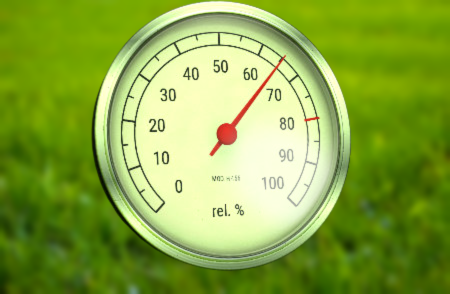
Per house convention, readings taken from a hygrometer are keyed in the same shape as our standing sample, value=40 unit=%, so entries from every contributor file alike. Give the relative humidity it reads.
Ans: value=65 unit=%
